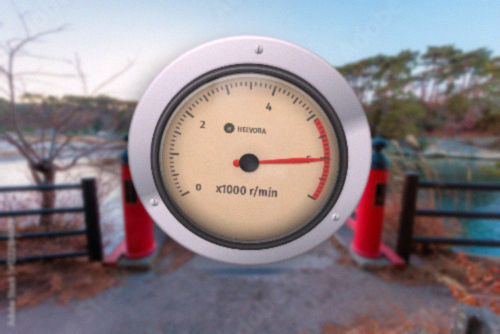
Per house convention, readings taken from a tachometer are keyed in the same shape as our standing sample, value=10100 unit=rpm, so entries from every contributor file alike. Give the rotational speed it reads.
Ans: value=6000 unit=rpm
